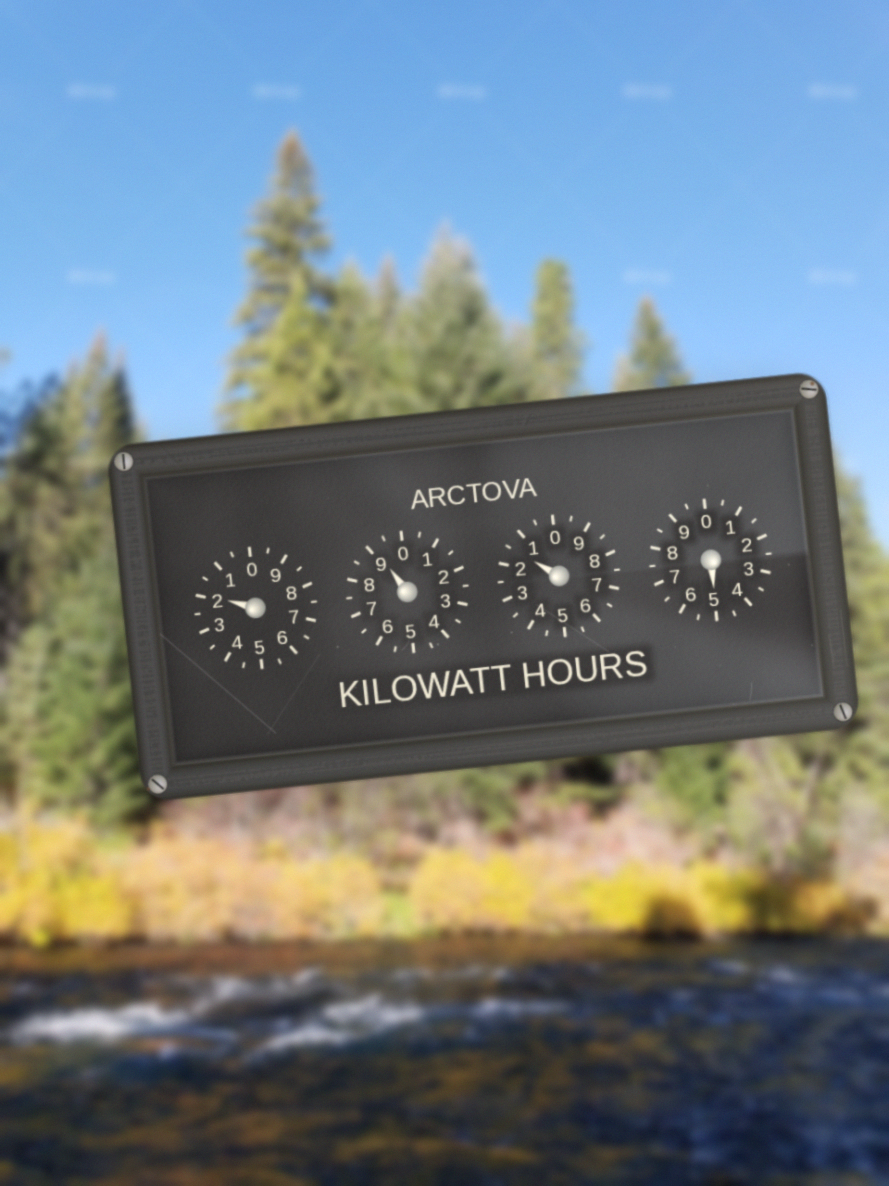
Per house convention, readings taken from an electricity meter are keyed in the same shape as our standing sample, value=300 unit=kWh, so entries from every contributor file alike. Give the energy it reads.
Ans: value=1915 unit=kWh
